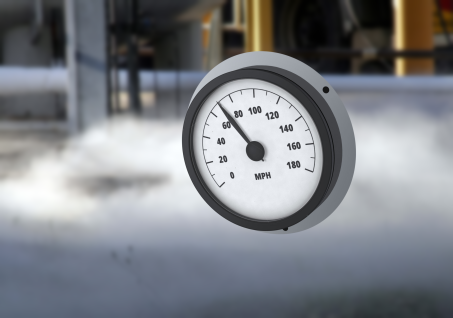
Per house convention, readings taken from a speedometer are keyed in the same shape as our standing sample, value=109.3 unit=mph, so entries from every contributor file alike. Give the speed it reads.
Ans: value=70 unit=mph
